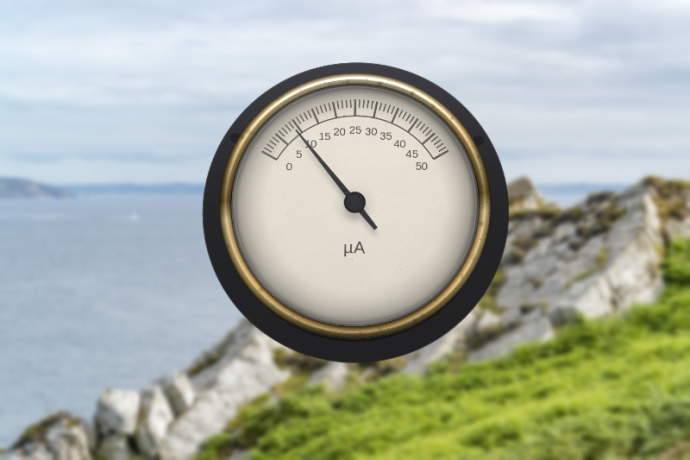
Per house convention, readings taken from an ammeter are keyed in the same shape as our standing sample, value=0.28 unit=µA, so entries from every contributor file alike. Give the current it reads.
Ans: value=9 unit=µA
